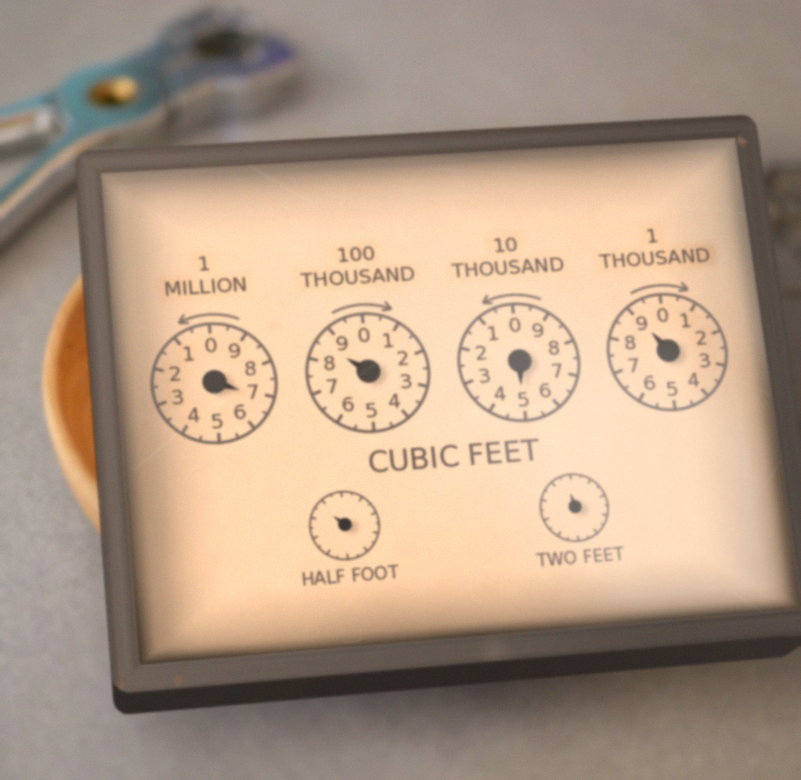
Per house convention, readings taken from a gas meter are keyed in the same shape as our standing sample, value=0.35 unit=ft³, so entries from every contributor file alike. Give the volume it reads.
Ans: value=684900 unit=ft³
